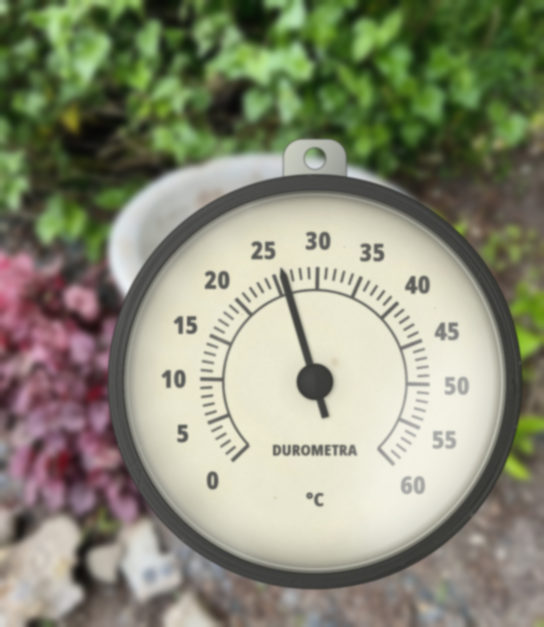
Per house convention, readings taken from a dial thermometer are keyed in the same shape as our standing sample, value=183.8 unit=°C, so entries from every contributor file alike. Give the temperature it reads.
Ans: value=26 unit=°C
